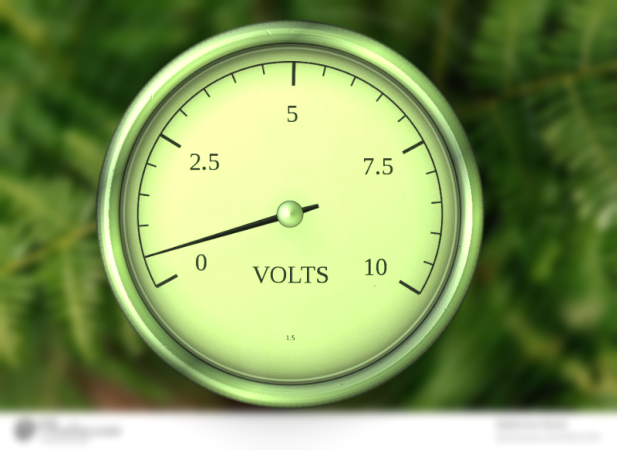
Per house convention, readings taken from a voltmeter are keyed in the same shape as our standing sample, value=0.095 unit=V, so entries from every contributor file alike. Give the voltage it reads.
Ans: value=0.5 unit=V
